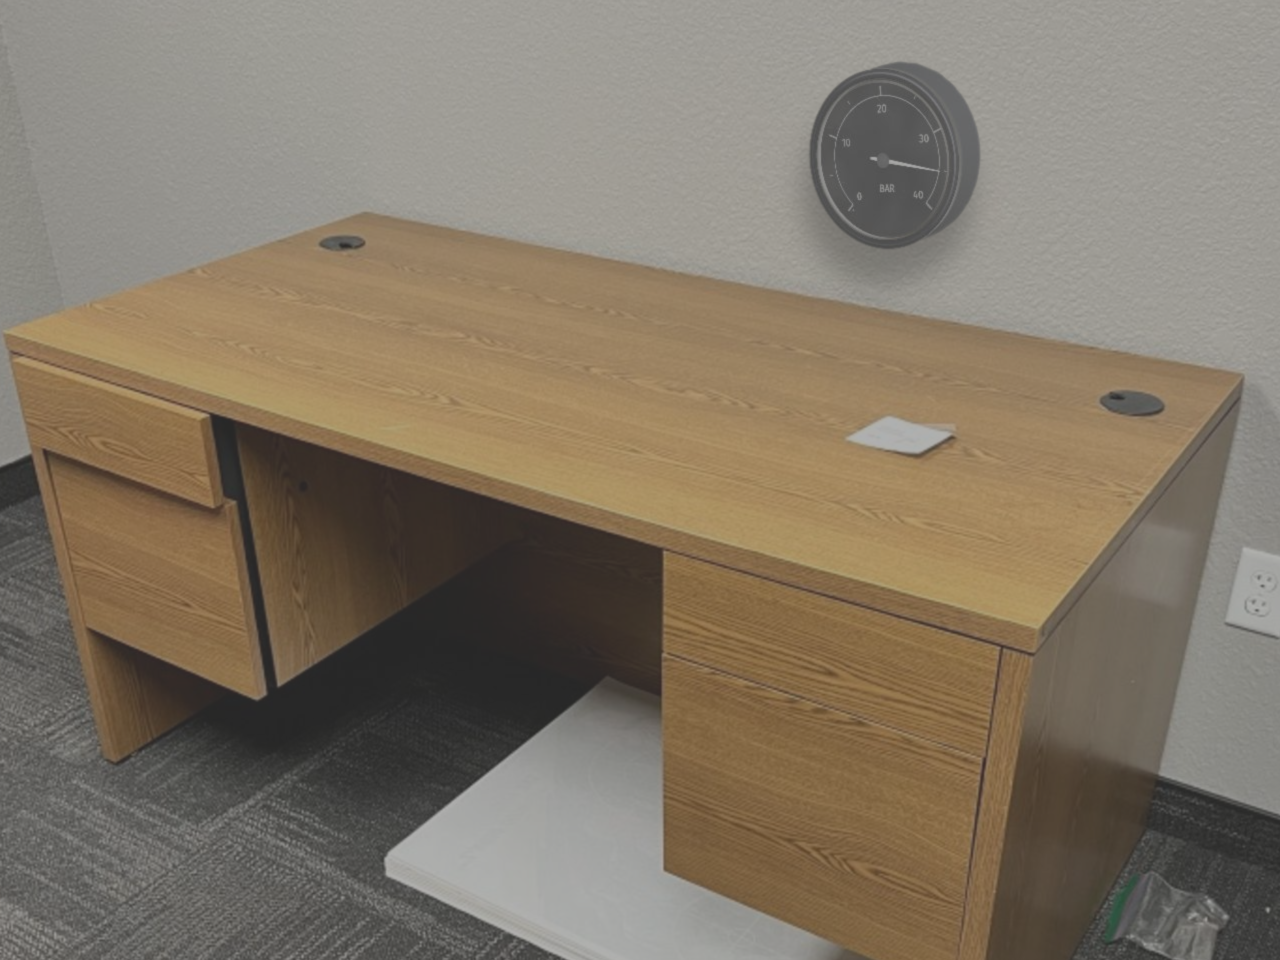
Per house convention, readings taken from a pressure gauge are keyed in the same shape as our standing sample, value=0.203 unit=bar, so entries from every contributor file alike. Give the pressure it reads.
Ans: value=35 unit=bar
